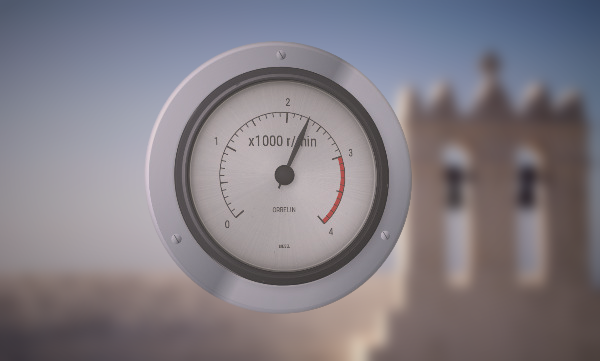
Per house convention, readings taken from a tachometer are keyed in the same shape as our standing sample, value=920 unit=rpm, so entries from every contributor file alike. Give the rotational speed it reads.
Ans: value=2300 unit=rpm
